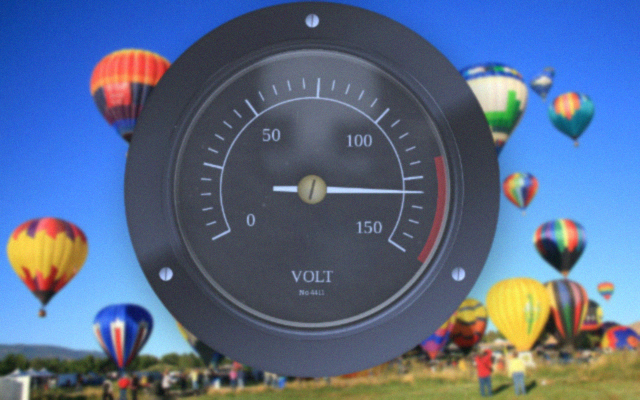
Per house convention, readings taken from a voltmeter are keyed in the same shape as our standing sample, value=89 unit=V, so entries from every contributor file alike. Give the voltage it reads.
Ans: value=130 unit=V
